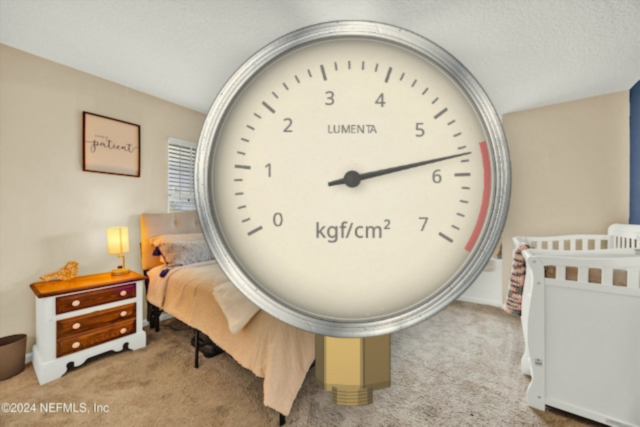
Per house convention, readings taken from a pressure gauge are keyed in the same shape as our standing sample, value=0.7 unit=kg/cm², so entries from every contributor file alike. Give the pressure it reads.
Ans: value=5.7 unit=kg/cm²
